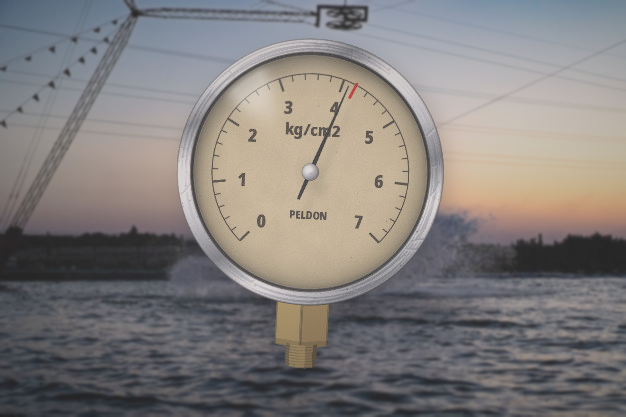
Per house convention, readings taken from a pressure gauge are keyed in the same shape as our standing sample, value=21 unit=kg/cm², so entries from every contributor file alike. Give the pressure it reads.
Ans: value=4.1 unit=kg/cm²
